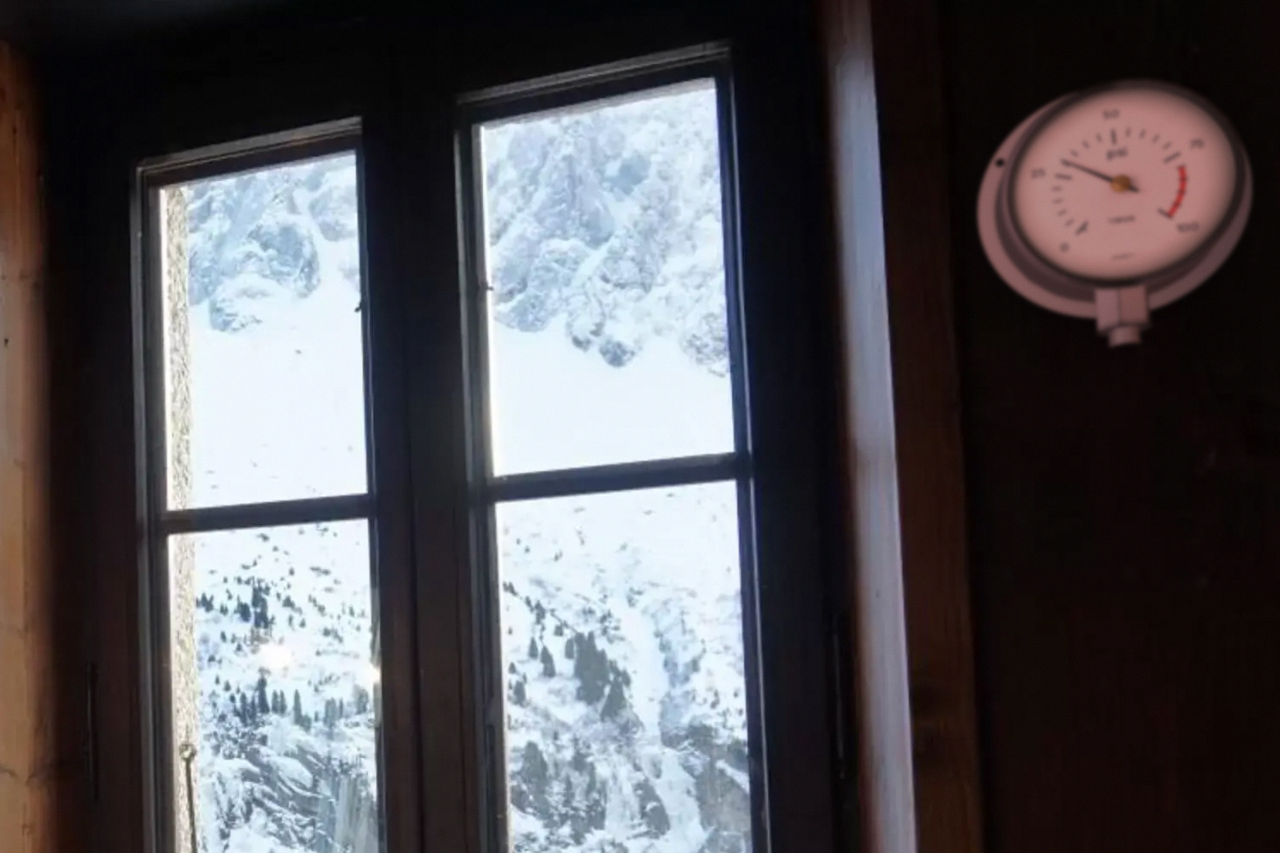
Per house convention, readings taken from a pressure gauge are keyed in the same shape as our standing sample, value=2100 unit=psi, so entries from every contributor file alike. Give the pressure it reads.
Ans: value=30 unit=psi
